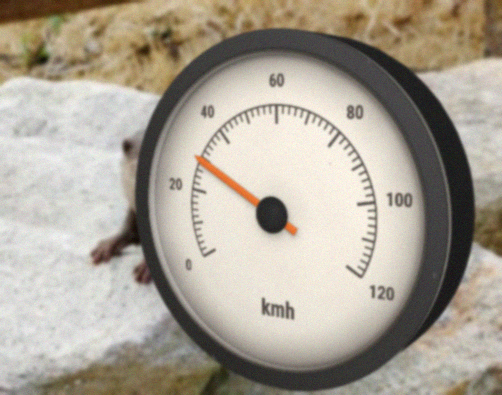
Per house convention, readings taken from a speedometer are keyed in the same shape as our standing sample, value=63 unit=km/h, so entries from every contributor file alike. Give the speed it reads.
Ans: value=30 unit=km/h
